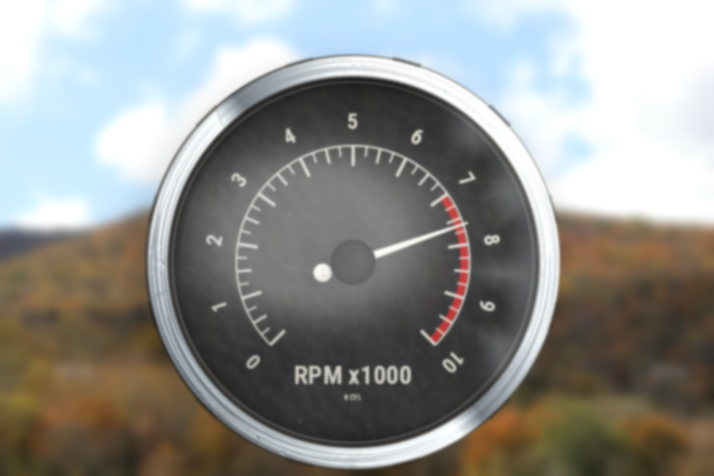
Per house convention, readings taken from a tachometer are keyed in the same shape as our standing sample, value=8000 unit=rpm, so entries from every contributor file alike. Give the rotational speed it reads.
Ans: value=7625 unit=rpm
